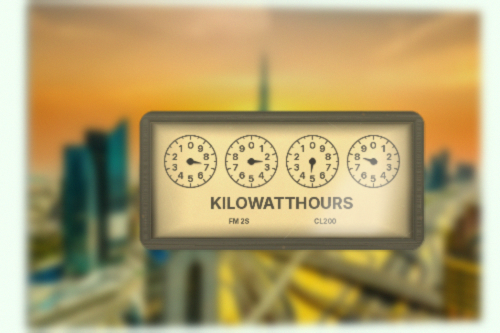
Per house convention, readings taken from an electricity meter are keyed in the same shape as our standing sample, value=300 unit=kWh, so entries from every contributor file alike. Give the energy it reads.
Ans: value=7248 unit=kWh
